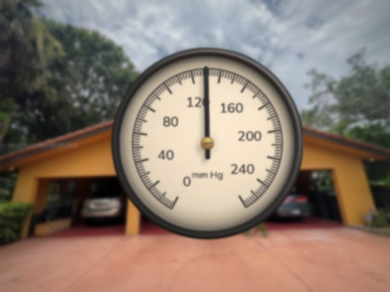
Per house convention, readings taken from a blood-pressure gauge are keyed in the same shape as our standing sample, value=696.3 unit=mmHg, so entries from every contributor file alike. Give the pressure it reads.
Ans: value=130 unit=mmHg
